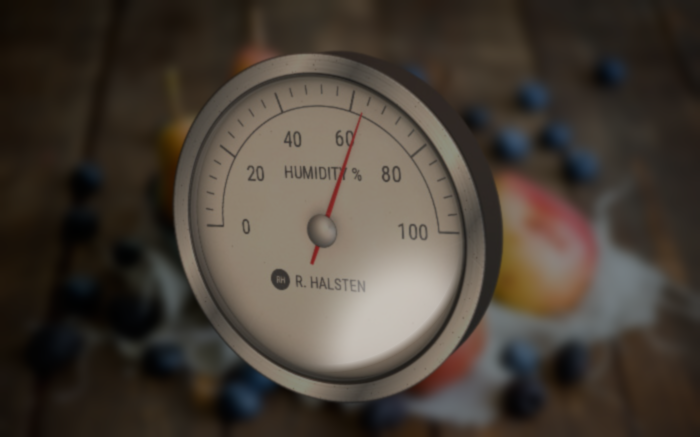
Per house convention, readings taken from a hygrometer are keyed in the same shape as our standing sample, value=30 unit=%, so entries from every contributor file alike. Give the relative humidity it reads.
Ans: value=64 unit=%
